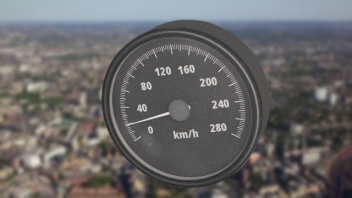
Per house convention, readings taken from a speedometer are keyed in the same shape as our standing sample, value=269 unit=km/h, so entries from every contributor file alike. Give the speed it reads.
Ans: value=20 unit=km/h
